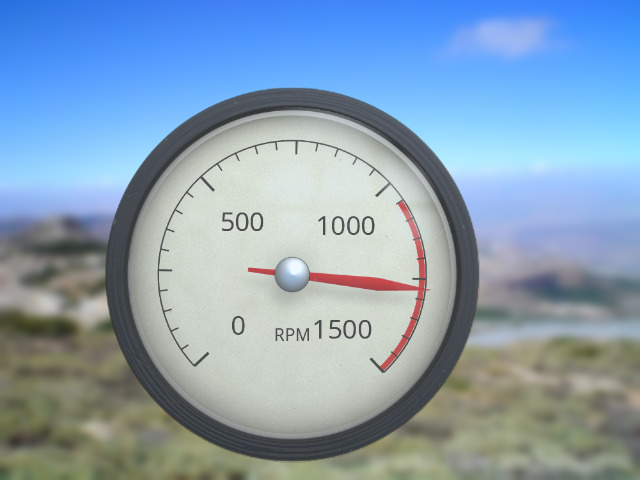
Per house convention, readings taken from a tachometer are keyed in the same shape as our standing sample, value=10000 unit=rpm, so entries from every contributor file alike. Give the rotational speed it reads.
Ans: value=1275 unit=rpm
